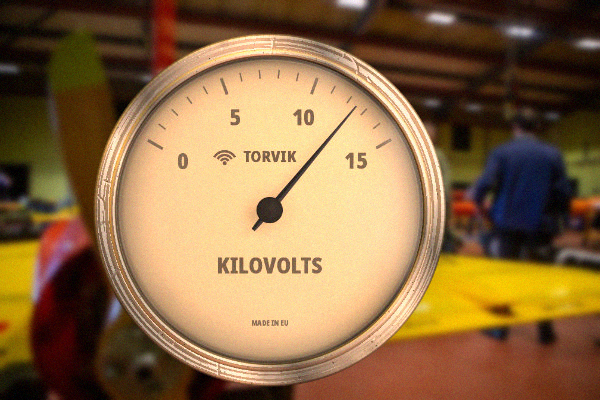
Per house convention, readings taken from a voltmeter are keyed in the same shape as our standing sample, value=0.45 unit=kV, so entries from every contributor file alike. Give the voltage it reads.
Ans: value=12.5 unit=kV
